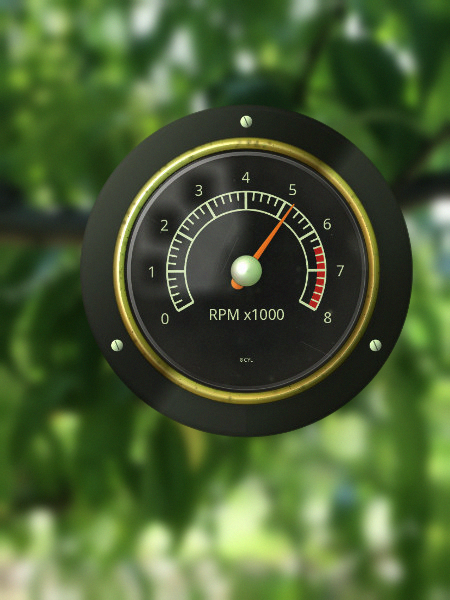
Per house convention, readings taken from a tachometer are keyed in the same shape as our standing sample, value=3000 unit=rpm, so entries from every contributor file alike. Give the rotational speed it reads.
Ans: value=5200 unit=rpm
